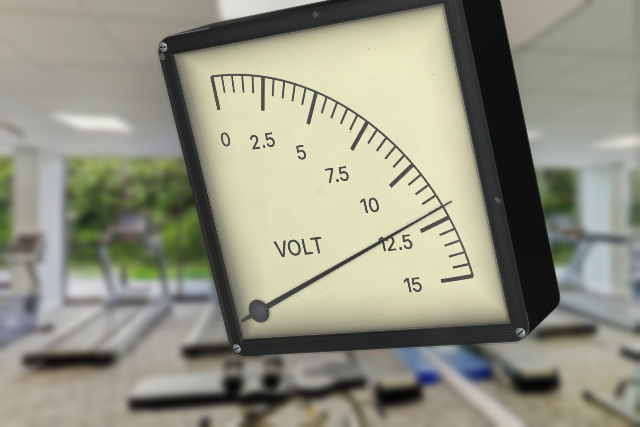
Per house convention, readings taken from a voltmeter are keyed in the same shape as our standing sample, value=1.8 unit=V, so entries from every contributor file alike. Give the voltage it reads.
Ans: value=12 unit=V
